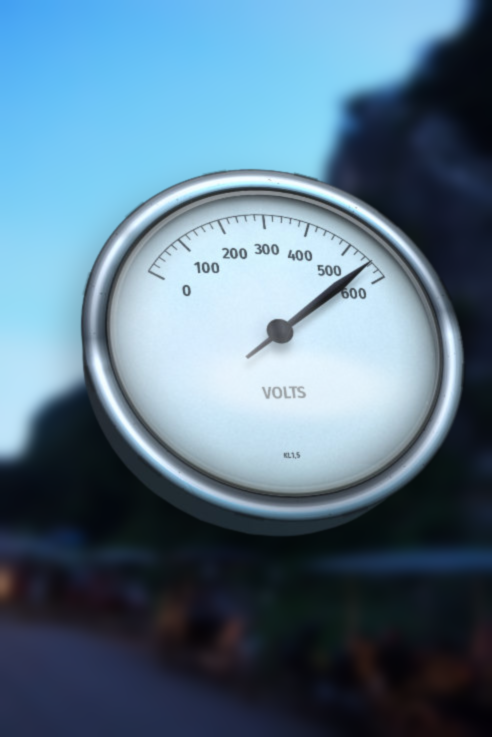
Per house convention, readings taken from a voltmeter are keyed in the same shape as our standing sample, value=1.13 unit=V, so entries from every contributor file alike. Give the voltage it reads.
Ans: value=560 unit=V
